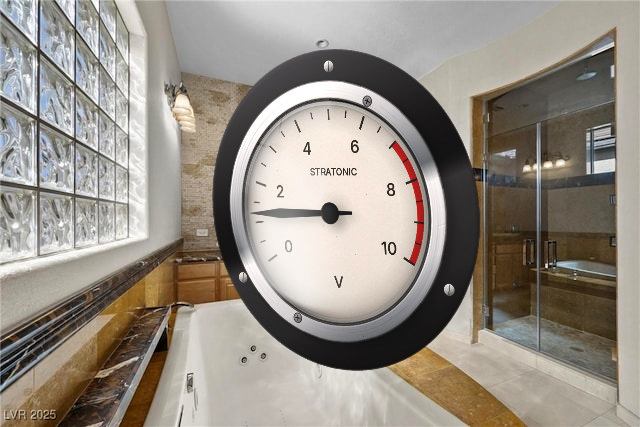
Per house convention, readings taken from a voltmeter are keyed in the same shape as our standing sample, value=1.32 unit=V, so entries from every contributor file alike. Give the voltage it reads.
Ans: value=1.25 unit=V
